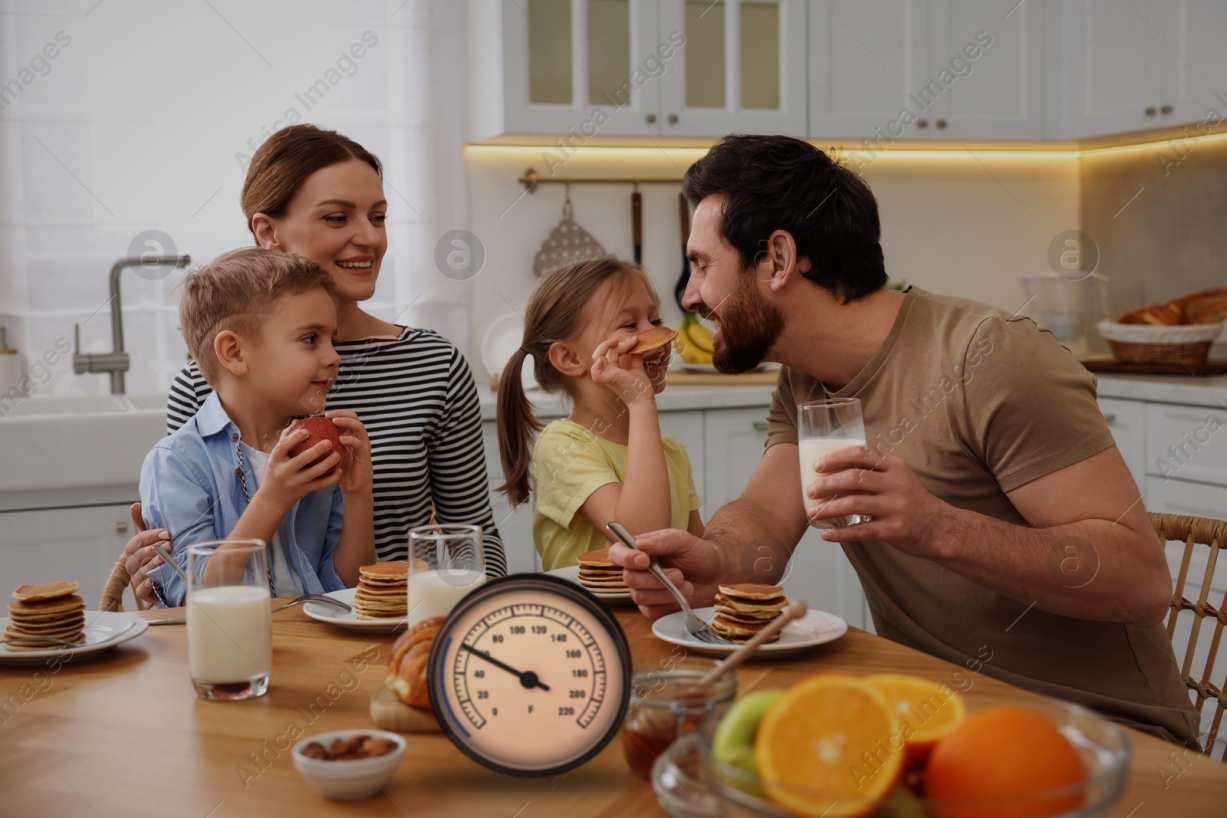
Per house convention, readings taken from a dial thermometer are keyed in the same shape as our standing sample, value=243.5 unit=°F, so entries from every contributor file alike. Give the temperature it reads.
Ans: value=60 unit=°F
